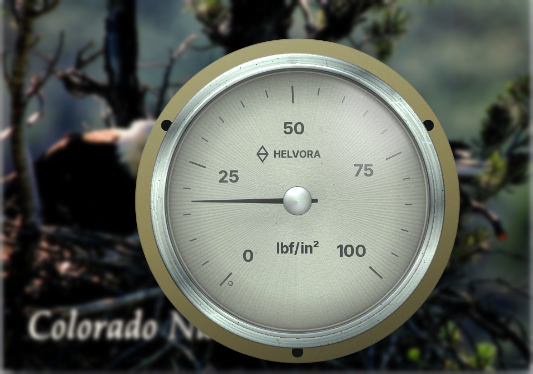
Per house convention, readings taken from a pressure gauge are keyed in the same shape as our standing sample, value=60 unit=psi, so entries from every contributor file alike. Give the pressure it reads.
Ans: value=17.5 unit=psi
